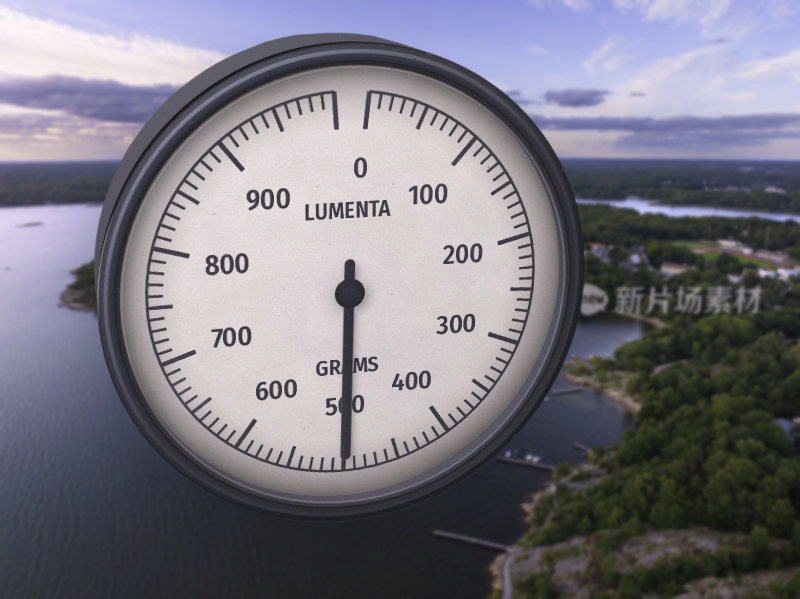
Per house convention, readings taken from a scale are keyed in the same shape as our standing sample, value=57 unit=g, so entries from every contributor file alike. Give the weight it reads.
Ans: value=500 unit=g
